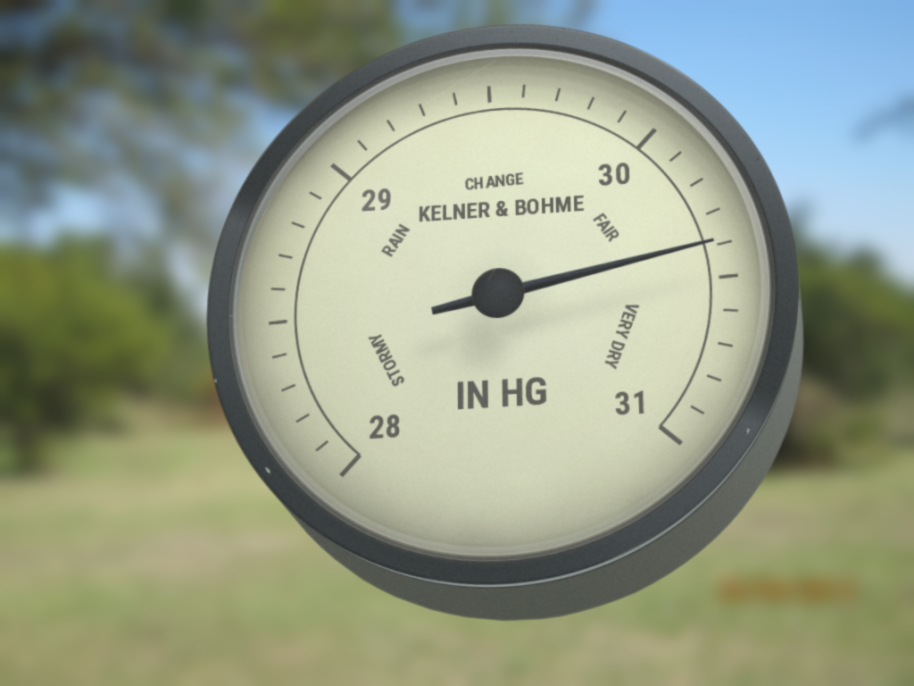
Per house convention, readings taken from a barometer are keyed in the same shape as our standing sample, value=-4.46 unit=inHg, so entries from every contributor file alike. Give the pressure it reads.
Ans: value=30.4 unit=inHg
